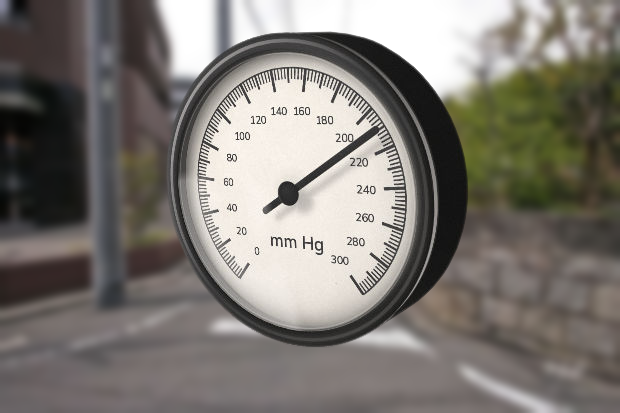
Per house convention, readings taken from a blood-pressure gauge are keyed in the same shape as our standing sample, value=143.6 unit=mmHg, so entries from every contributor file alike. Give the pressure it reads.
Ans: value=210 unit=mmHg
